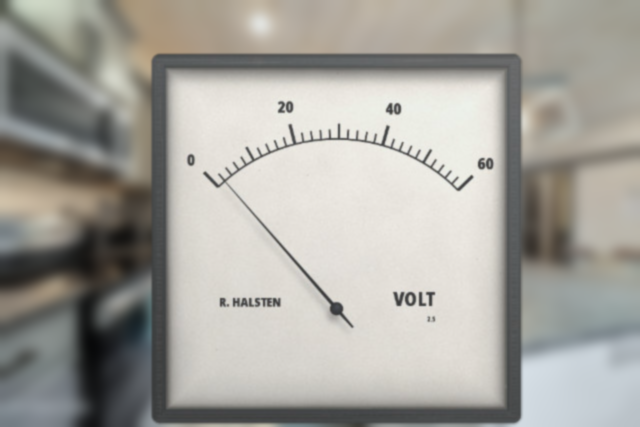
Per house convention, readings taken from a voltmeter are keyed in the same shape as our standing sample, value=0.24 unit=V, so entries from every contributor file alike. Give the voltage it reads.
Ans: value=2 unit=V
